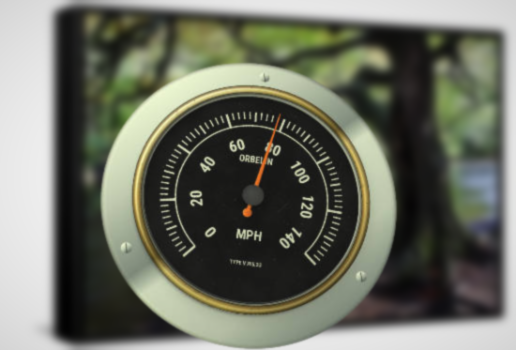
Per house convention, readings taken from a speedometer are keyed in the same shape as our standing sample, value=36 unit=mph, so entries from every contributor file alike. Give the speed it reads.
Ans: value=78 unit=mph
